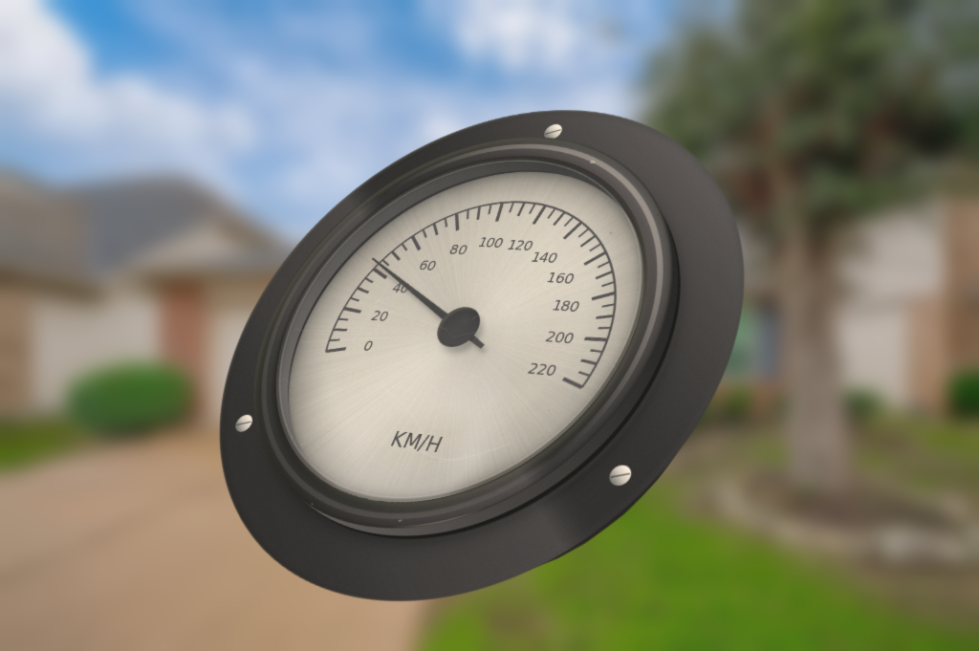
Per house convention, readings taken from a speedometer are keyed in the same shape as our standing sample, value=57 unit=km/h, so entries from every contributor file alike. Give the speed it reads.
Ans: value=42.5 unit=km/h
